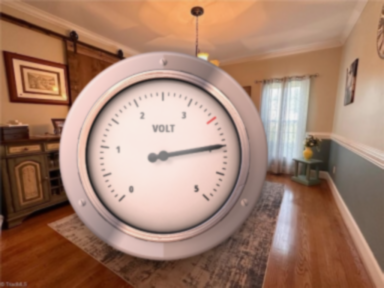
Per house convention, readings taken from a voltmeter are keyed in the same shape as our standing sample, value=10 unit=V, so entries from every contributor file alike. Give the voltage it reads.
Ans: value=4 unit=V
